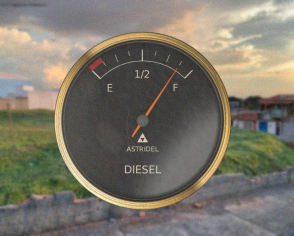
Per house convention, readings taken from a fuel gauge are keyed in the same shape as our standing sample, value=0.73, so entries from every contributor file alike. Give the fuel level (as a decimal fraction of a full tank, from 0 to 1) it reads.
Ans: value=0.875
